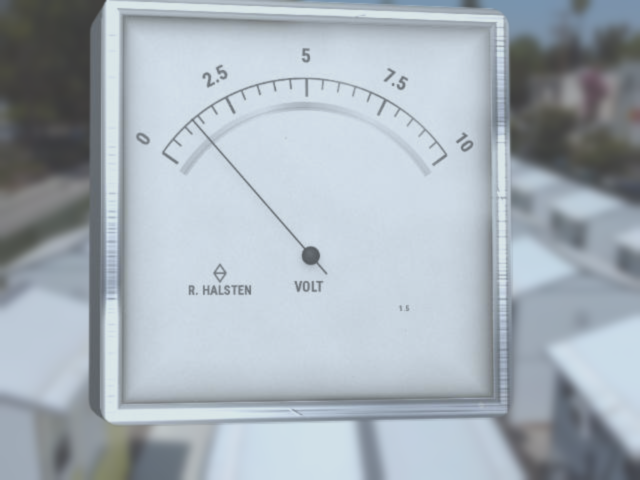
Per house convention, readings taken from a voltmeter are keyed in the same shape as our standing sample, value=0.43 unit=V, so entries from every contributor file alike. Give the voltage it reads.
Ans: value=1.25 unit=V
